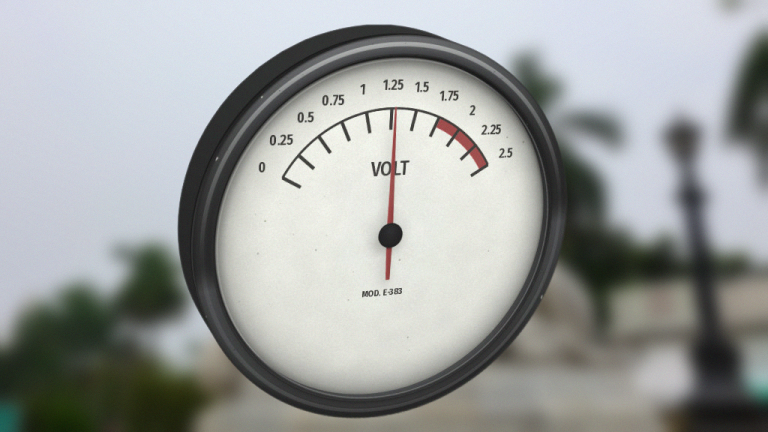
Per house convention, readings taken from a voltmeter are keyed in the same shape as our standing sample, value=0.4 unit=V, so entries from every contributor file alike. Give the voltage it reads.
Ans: value=1.25 unit=V
